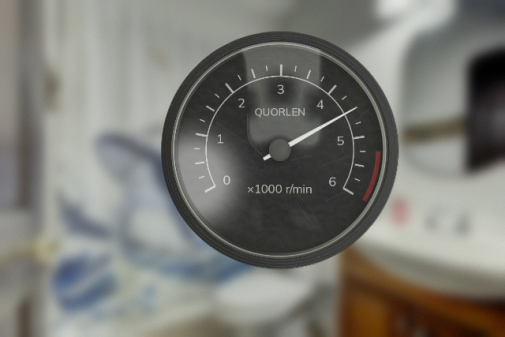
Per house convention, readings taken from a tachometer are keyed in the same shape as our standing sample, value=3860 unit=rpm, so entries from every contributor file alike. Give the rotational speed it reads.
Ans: value=4500 unit=rpm
